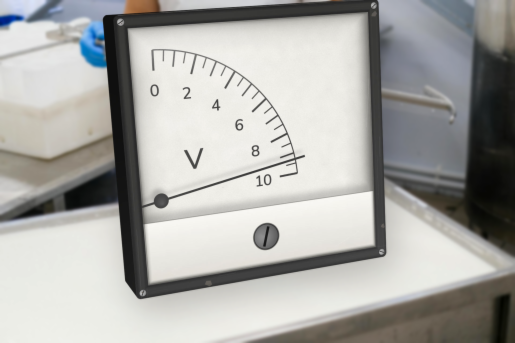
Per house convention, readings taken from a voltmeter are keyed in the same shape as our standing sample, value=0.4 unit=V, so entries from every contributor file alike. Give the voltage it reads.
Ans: value=9.25 unit=V
